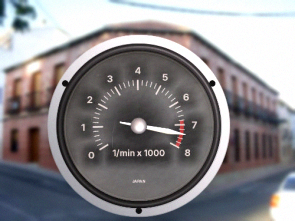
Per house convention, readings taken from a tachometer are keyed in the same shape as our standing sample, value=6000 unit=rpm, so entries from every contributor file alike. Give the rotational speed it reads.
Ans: value=7400 unit=rpm
